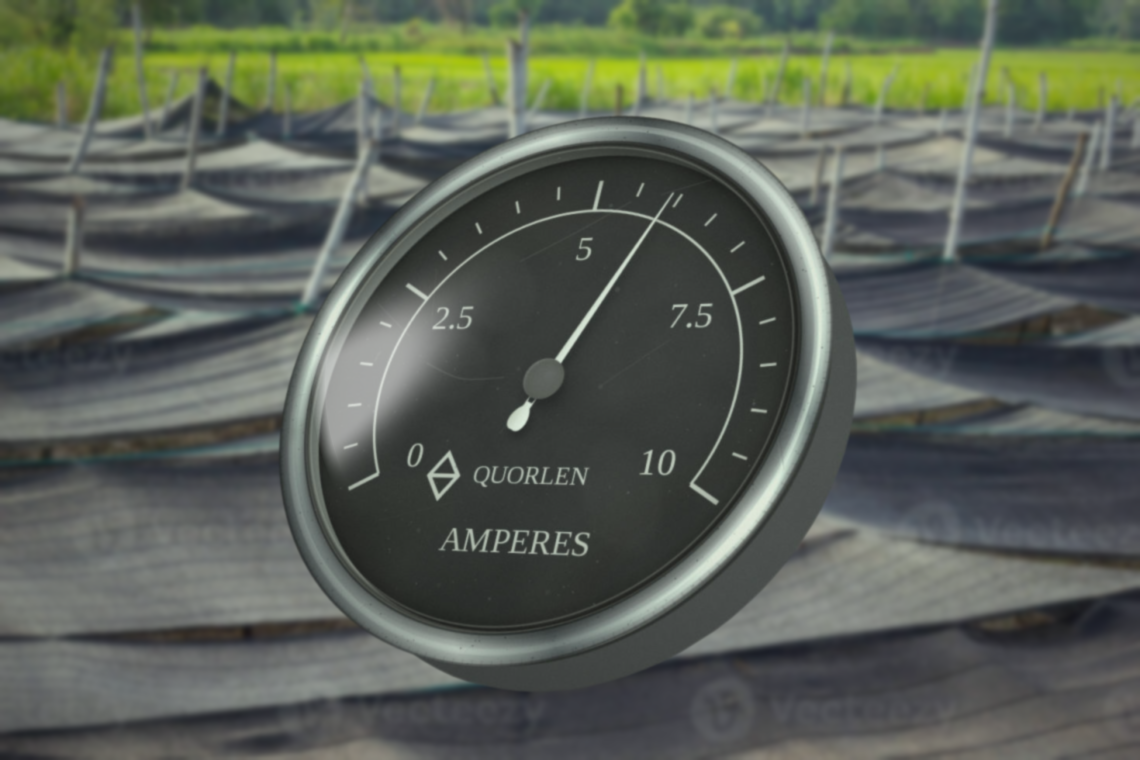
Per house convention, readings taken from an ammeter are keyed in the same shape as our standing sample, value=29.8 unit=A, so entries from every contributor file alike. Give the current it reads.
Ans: value=6 unit=A
